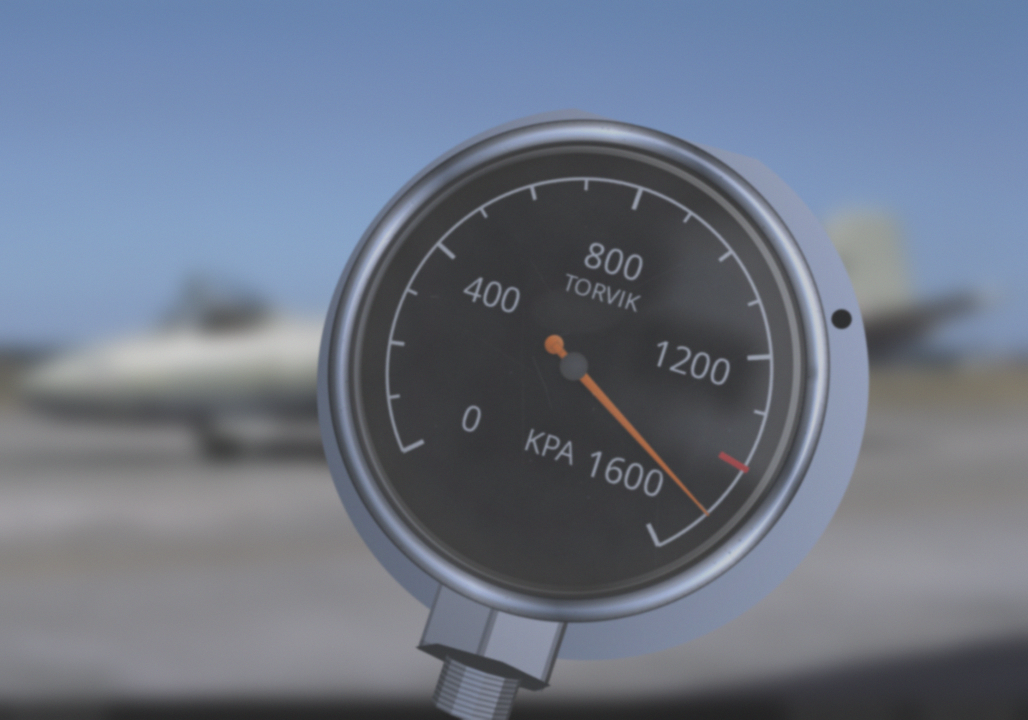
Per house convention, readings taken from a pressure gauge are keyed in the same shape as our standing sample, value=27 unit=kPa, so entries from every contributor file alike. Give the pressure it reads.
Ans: value=1500 unit=kPa
